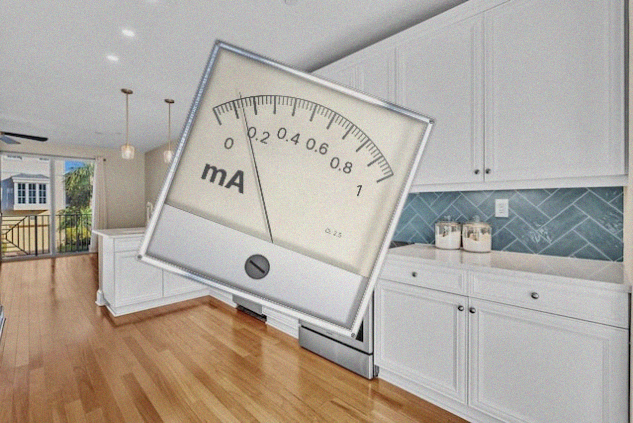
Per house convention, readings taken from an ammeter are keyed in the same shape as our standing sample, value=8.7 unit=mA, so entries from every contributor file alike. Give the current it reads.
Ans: value=0.14 unit=mA
